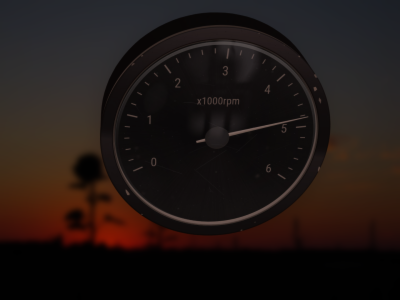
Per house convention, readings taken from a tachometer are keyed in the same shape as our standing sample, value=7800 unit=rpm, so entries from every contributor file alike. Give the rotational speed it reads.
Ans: value=4800 unit=rpm
